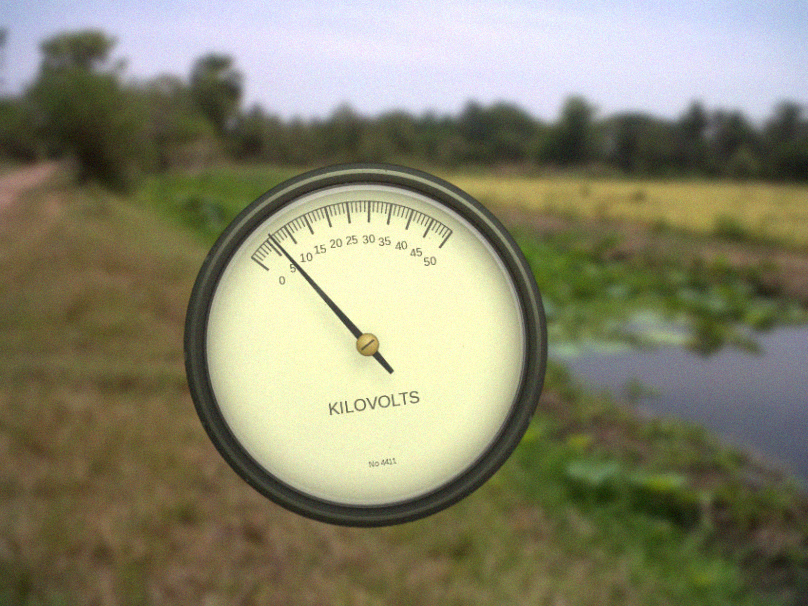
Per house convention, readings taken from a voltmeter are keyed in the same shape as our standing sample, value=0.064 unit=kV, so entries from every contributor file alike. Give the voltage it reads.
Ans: value=6 unit=kV
